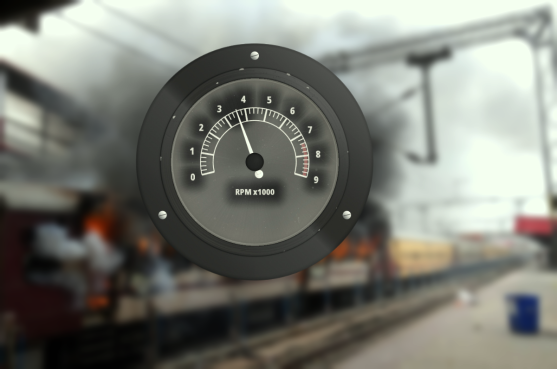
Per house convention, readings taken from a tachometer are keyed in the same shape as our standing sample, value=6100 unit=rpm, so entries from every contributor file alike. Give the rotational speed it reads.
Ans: value=3600 unit=rpm
